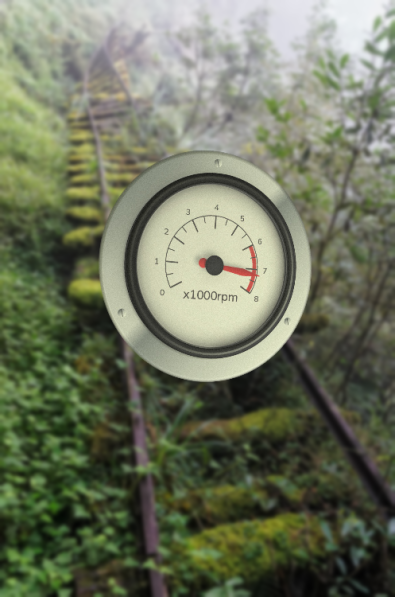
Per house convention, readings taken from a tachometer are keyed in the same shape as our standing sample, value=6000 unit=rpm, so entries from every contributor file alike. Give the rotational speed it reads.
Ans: value=7250 unit=rpm
